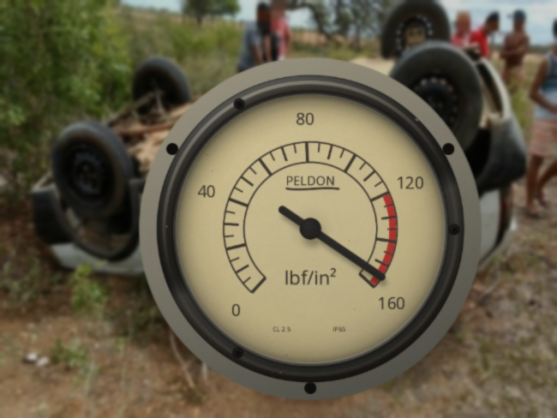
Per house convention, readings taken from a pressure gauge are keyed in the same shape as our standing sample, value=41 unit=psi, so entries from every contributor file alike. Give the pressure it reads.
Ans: value=155 unit=psi
